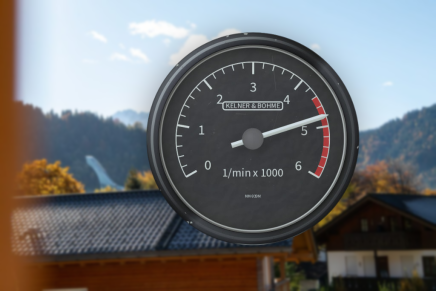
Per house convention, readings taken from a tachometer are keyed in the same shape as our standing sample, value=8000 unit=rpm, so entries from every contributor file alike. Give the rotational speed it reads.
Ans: value=4800 unit=rpm
